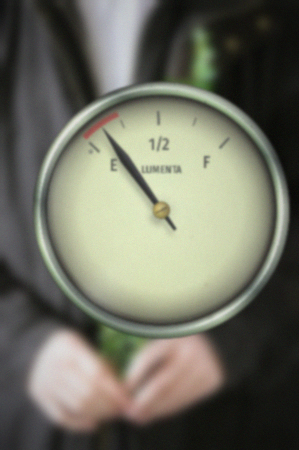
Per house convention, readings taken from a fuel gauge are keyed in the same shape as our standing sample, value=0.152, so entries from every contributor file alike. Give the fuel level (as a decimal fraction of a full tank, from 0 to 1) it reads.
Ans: value=0.125
